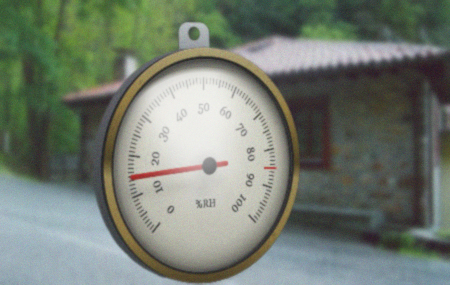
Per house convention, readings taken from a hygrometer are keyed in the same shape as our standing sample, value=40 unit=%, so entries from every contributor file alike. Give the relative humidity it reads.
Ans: value=15 unit=%
